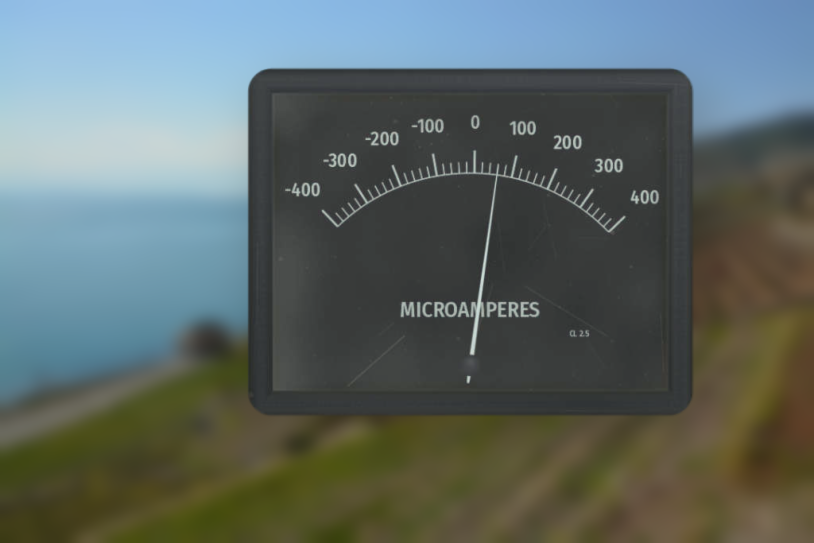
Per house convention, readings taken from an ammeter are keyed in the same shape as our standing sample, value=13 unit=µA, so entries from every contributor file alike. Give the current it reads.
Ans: value=60 unit=µA
